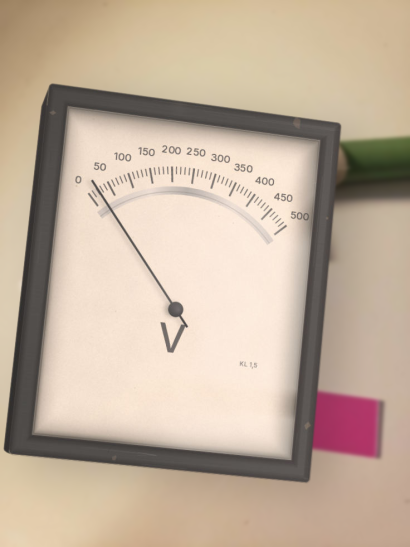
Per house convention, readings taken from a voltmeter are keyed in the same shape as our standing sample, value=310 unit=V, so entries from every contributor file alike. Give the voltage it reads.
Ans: value=20 unit=V
